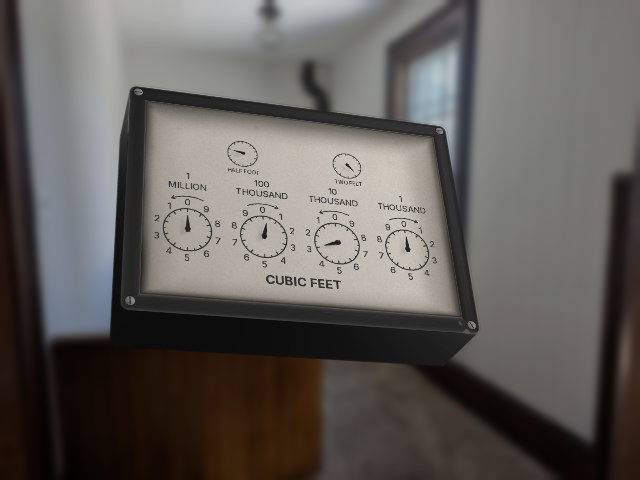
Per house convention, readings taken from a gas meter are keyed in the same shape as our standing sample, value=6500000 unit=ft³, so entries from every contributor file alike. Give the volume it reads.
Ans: value=3000 unit=ft³
